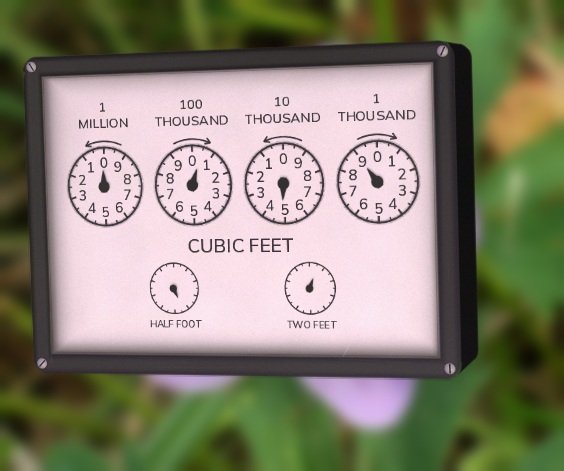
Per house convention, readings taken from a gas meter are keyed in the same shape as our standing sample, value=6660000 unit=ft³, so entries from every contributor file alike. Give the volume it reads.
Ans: value=4900 unit=ft³
